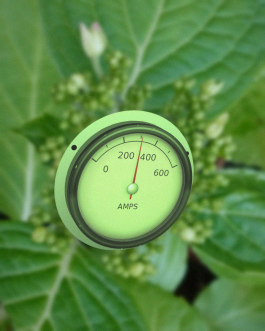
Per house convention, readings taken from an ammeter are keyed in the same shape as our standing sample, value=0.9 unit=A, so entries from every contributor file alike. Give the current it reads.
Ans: value=300 unit=A
